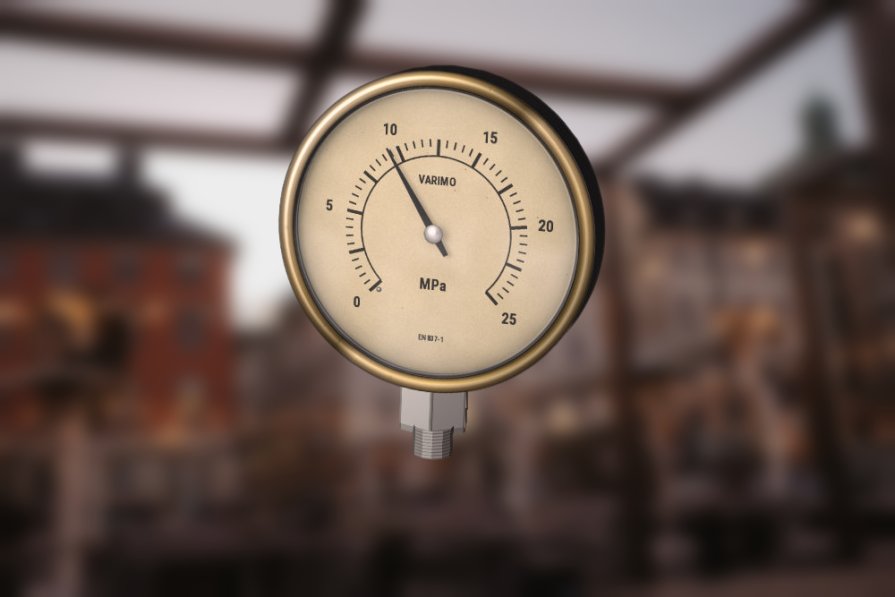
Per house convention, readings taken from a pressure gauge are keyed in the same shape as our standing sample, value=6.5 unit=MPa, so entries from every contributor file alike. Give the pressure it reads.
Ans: value=9.5 unit=MPa
